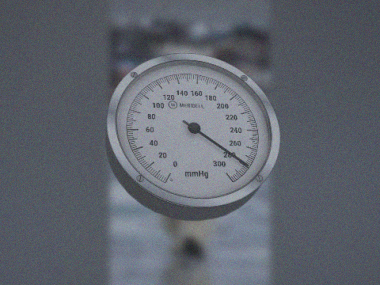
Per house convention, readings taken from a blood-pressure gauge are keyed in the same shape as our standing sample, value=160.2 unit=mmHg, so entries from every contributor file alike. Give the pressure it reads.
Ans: value=280 unit=mmHg
